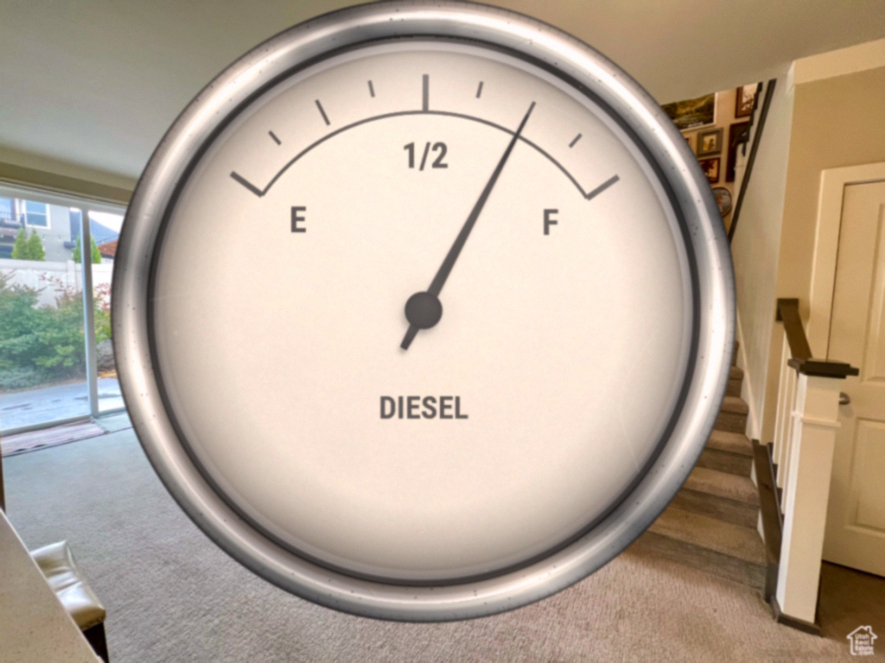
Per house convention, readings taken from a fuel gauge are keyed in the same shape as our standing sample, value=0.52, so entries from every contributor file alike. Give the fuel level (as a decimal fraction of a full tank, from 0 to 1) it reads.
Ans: value=0.75
